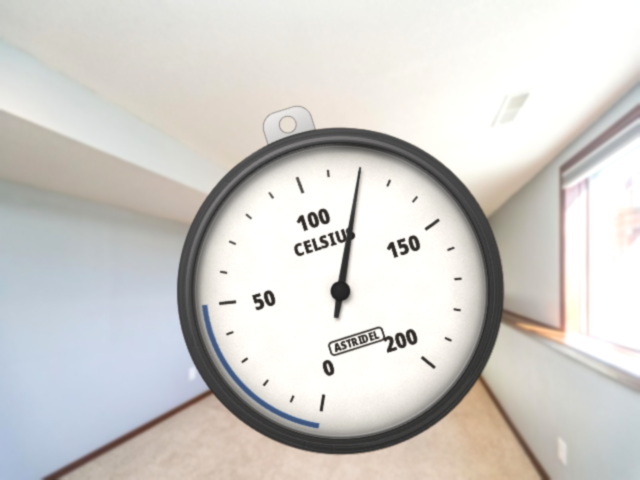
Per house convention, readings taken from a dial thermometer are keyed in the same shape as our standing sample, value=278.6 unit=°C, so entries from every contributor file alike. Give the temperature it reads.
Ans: value=120 unit=°C
